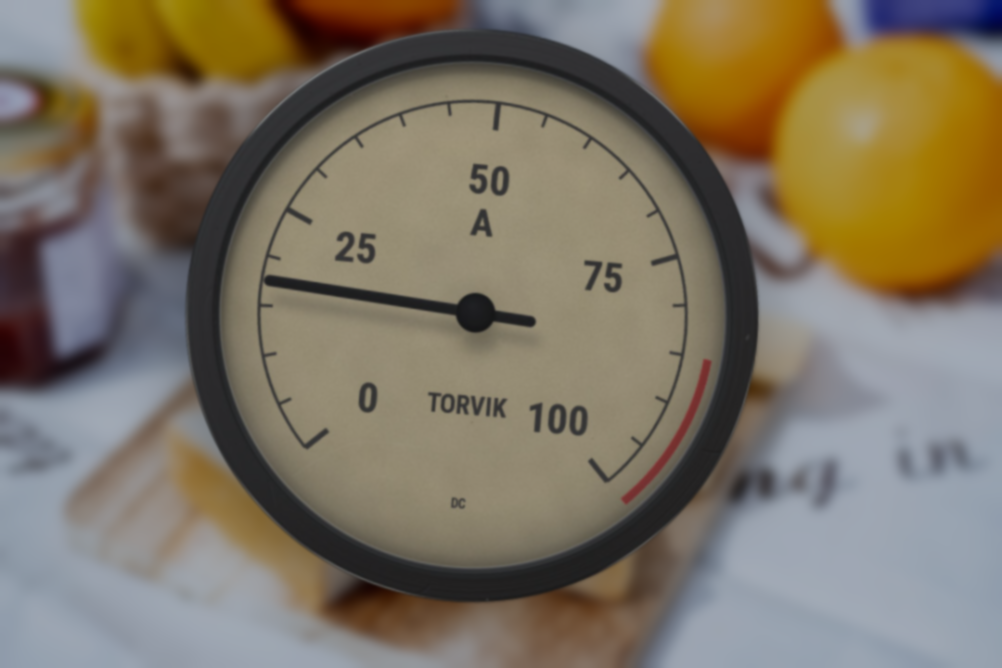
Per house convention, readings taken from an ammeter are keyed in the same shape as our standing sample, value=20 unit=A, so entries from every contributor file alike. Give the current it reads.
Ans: value=17.5 unit=A
